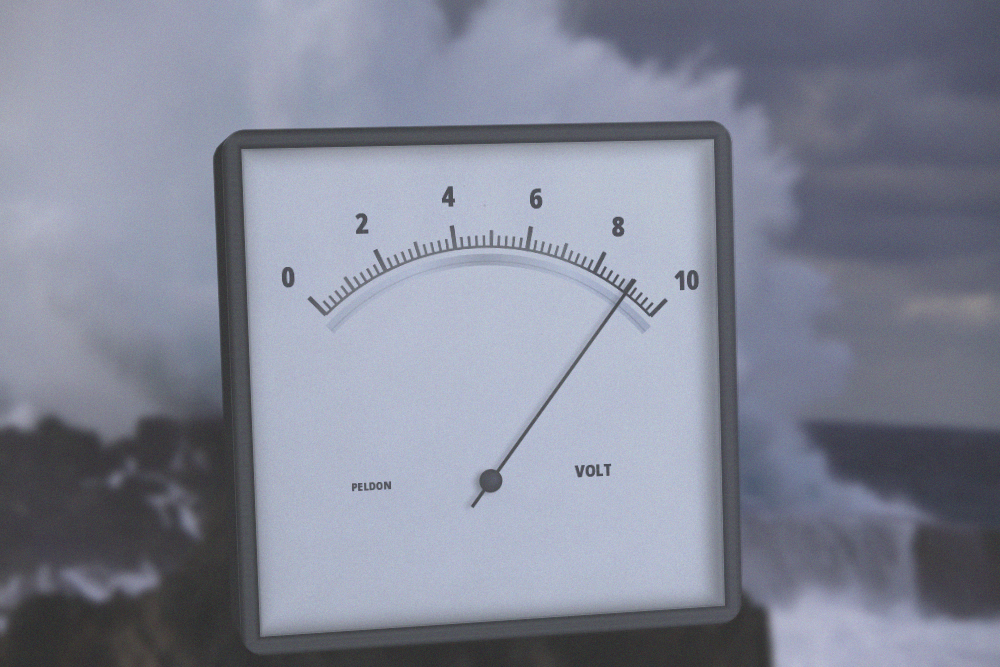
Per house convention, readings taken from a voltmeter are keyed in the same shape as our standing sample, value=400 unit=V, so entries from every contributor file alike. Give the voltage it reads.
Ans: value=9 unit=V
